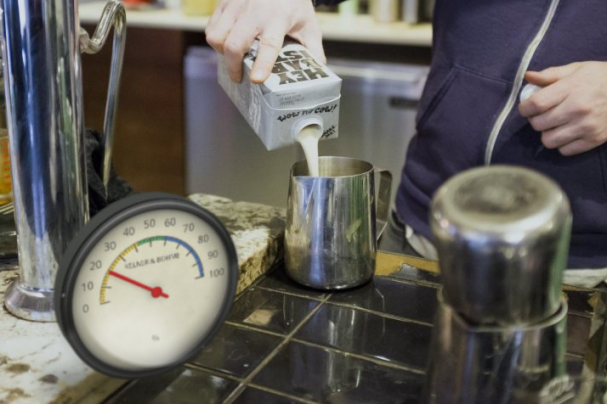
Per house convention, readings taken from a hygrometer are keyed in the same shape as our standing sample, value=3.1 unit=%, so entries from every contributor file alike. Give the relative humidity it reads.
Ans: value=20 unit=%
